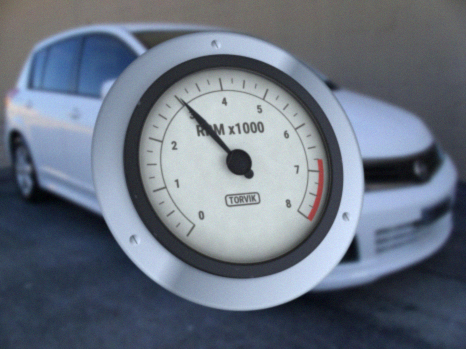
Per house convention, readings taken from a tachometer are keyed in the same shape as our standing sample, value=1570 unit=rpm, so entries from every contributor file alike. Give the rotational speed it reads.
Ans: value=3000 unit=rpm
